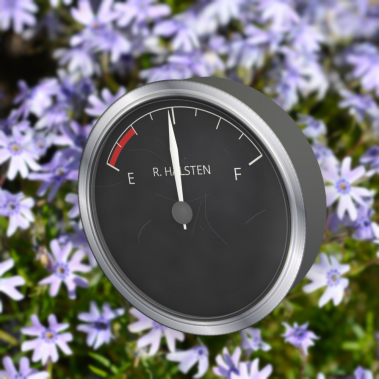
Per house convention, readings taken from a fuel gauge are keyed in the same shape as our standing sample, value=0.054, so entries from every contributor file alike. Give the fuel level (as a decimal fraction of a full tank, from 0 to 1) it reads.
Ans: value=0.5
